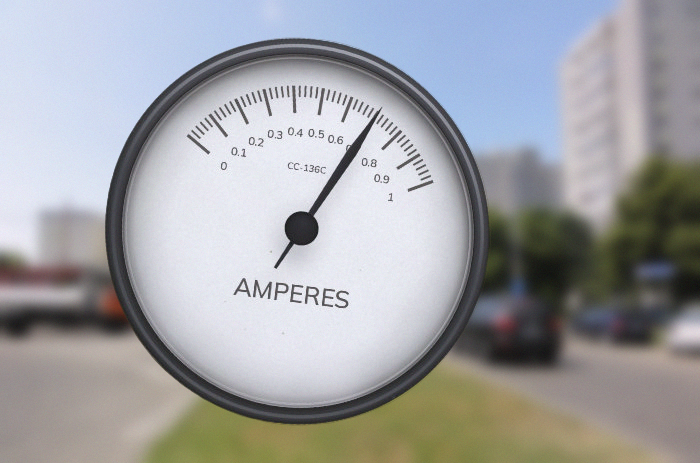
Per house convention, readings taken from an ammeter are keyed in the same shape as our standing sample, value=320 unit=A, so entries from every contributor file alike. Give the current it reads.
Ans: value=0.7 unit=A
